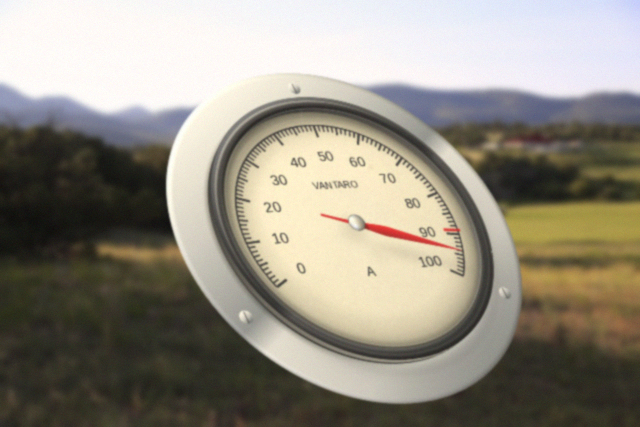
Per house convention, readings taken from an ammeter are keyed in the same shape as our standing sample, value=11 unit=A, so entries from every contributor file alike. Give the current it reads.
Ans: value=95 unit=A
